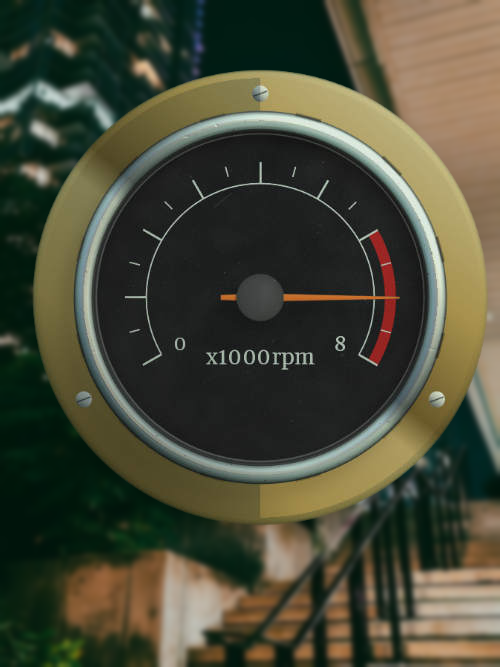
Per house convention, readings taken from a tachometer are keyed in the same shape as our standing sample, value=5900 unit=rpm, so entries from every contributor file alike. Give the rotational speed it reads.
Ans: value=7000 unit=rpm
